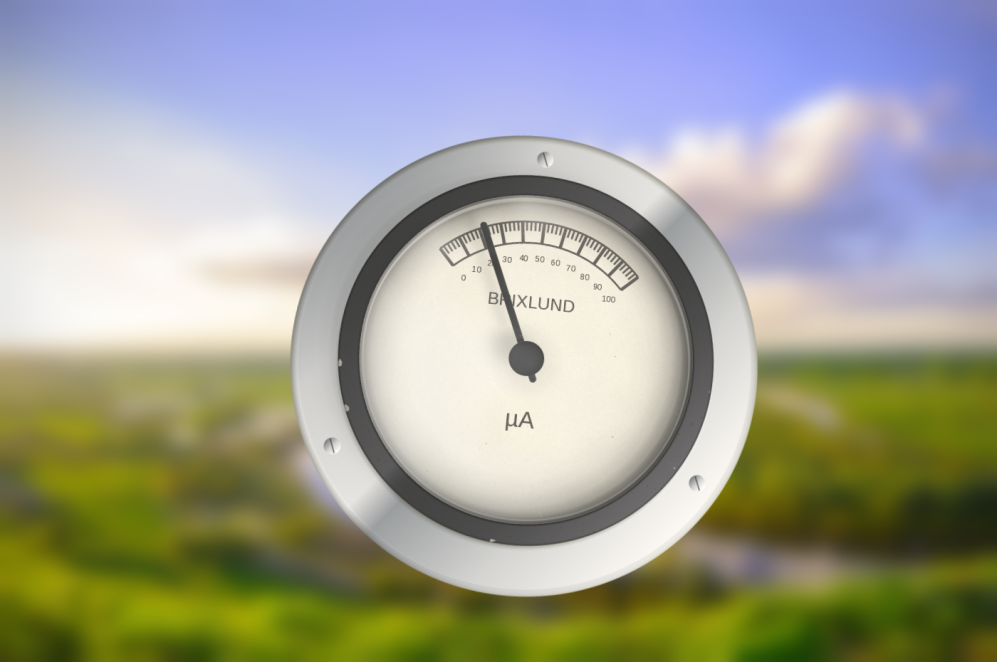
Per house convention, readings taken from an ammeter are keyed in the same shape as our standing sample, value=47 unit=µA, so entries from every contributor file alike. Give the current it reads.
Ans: value=22 unit=µA
